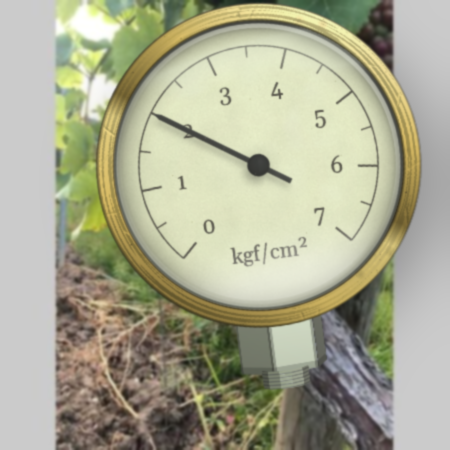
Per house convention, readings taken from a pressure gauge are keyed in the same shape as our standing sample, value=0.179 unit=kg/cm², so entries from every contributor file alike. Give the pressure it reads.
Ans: value=2 unit=kg/cm²
